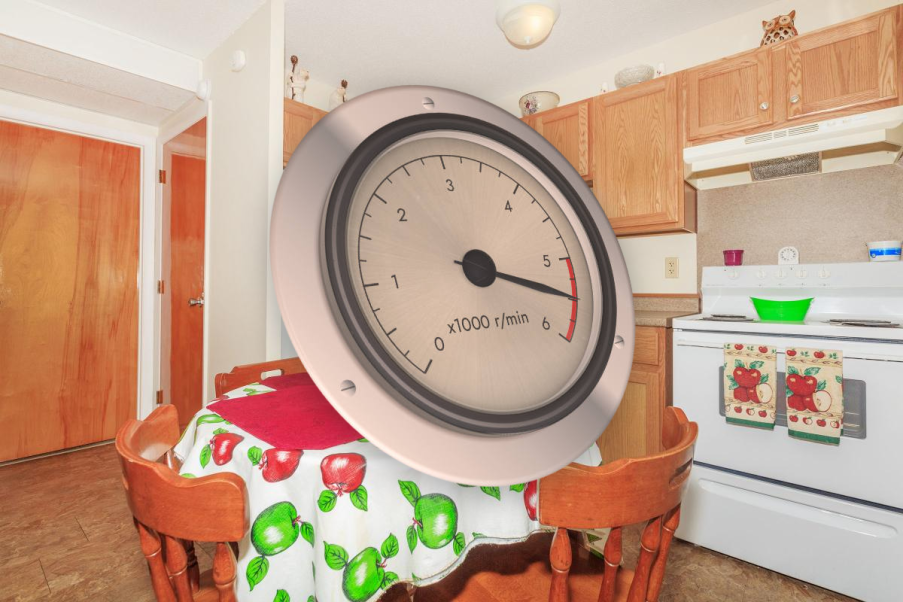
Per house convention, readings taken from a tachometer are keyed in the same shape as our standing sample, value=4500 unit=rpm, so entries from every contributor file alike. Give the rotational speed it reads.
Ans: value=5500 unit=rpm
